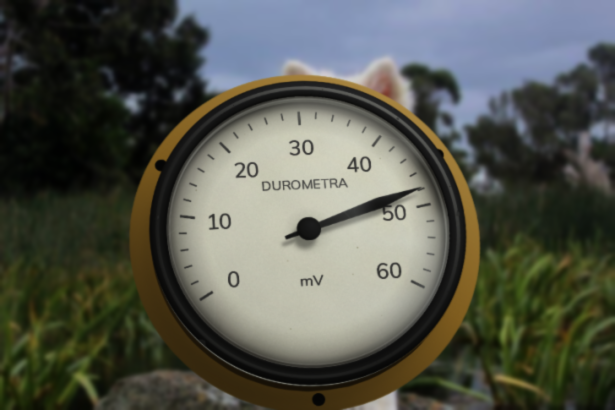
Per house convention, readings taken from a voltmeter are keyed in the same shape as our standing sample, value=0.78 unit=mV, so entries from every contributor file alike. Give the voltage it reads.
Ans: value=48 unit=mV
